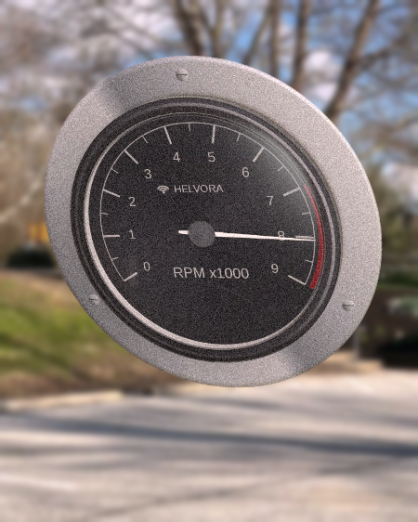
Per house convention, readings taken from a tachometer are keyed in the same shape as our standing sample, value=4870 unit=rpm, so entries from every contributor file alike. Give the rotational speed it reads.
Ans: value=8000 unit=rpm
